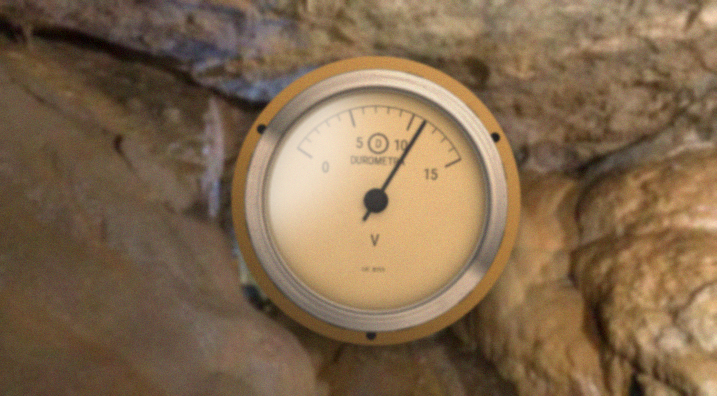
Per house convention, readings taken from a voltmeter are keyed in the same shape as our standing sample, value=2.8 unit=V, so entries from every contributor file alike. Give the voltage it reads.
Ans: value=11 unit=V
